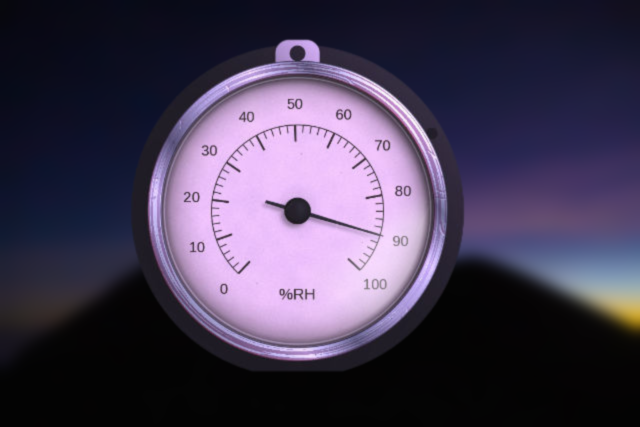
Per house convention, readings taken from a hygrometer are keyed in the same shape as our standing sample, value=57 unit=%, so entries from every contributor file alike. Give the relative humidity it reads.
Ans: value=90 unit=%
